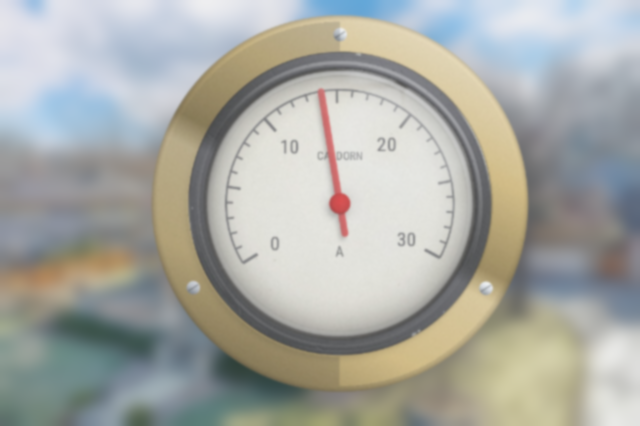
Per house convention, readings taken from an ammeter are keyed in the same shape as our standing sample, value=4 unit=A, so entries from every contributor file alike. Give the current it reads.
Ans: value=14 unit=A
